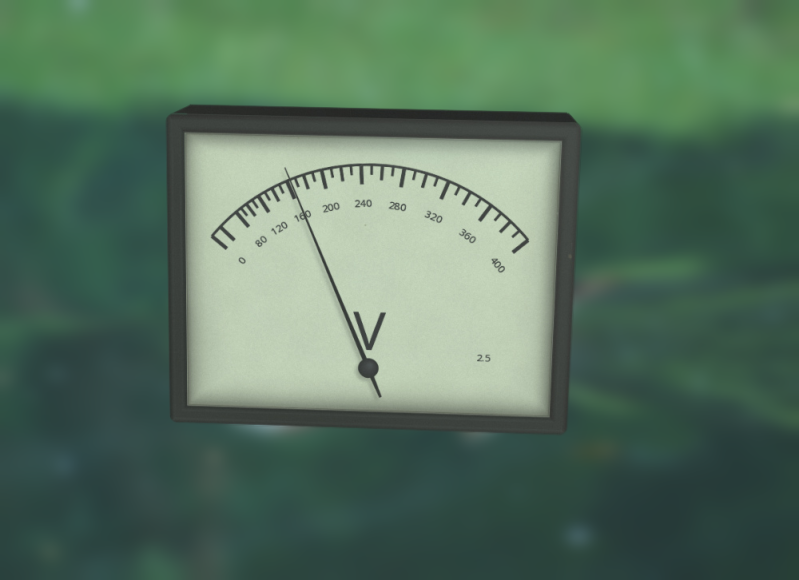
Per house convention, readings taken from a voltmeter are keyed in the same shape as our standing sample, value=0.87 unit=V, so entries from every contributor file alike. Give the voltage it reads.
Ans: value=165 unit=V
